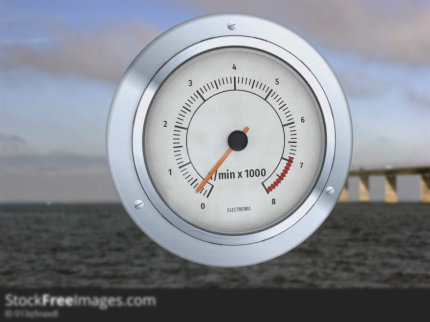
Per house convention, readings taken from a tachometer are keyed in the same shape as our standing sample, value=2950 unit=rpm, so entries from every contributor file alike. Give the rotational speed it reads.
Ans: value=300 unit=rpm
